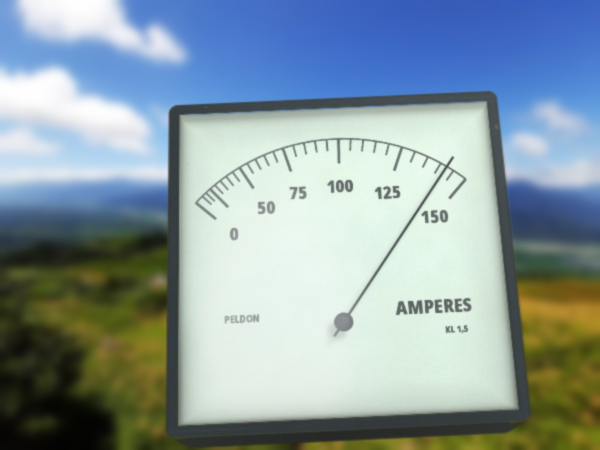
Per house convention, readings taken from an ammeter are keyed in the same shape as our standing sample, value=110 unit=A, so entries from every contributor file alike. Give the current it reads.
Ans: value=142.5 unit=A
